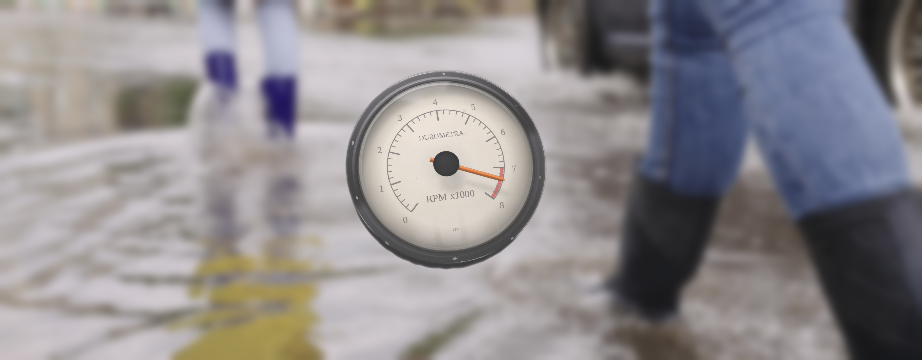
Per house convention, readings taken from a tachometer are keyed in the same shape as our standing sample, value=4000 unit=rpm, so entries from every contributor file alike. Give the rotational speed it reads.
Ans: value=7400 unit=rpm
